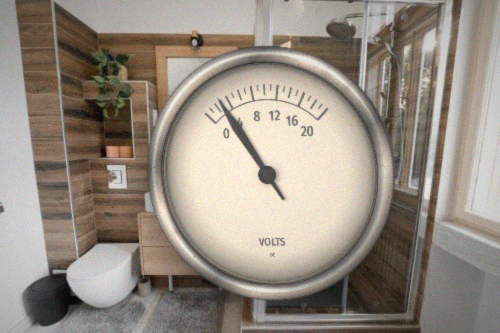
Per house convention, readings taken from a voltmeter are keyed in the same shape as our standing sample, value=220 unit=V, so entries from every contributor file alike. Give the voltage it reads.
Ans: value=3 unit=V
